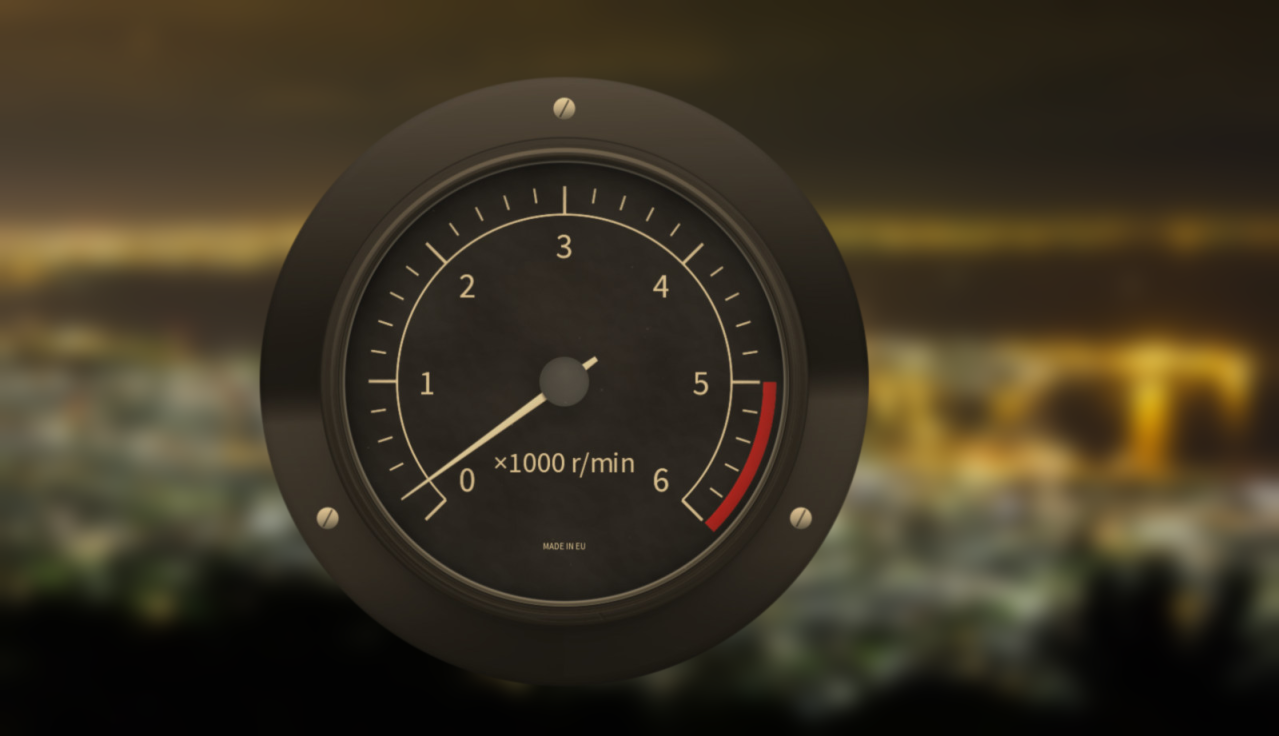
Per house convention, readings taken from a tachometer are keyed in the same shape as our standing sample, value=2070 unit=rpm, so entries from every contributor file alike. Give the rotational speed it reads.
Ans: value=200 unit=rpm
